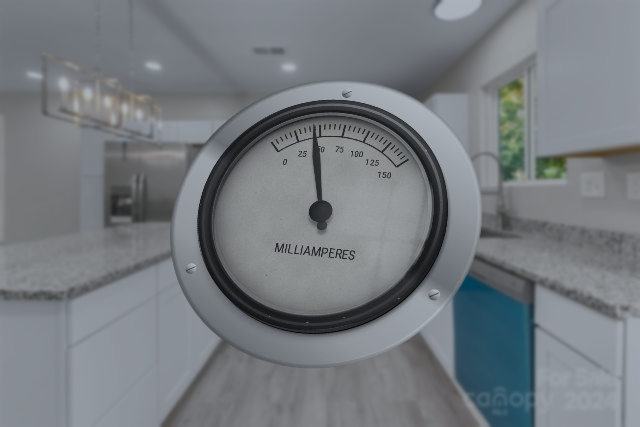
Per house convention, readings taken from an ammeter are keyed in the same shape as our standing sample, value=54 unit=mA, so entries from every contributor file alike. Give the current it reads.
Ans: value=45 unit=mA
